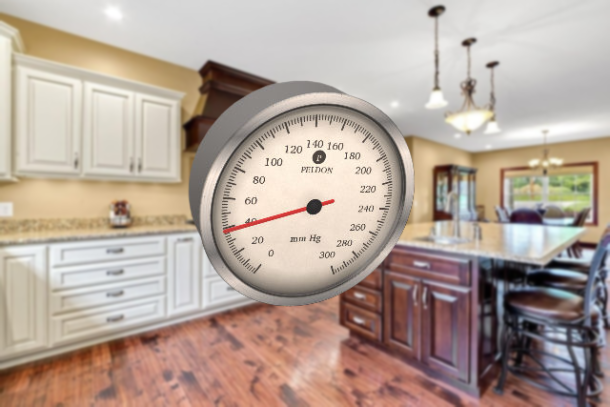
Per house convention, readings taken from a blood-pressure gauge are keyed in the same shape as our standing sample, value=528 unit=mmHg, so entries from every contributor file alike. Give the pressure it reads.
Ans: value=40 unit=mmHg
